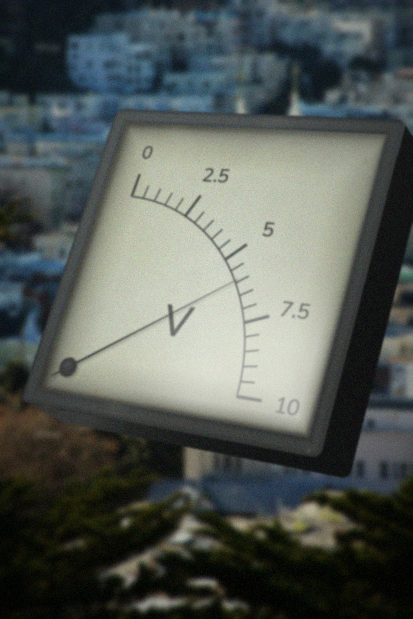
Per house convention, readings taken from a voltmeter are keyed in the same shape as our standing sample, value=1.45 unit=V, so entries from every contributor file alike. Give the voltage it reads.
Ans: value=6 unit=V
